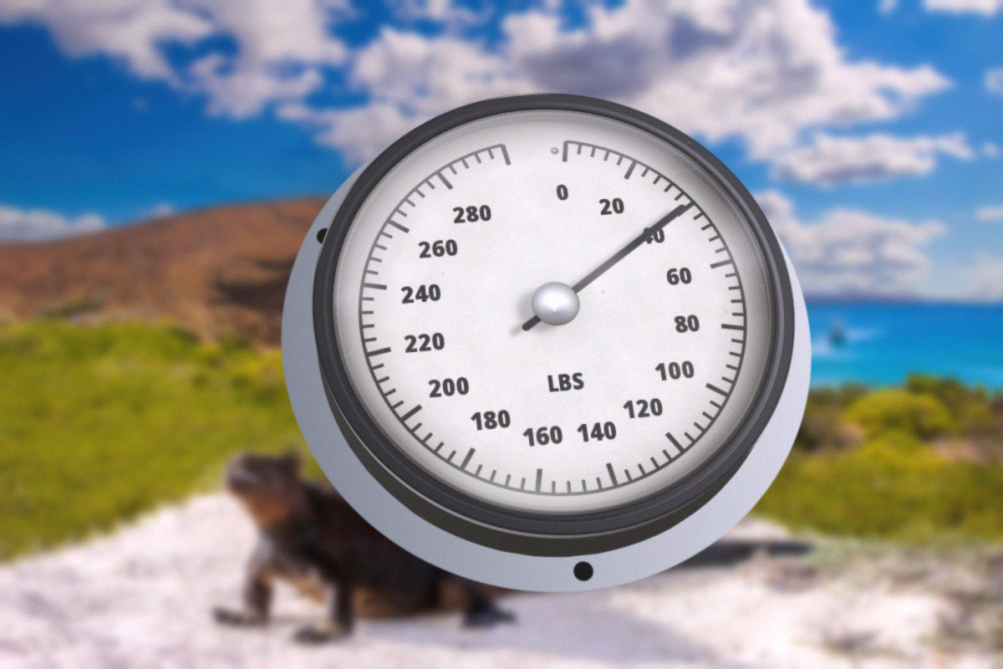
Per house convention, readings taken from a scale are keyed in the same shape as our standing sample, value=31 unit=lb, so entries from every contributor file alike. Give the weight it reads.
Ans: value=40 unit=lb
